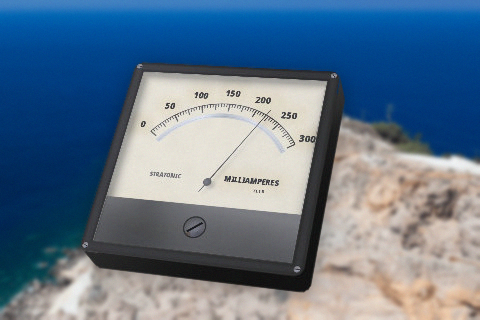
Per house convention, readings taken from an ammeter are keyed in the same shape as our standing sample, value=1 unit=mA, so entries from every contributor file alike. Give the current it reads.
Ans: value=225 unit=mA
